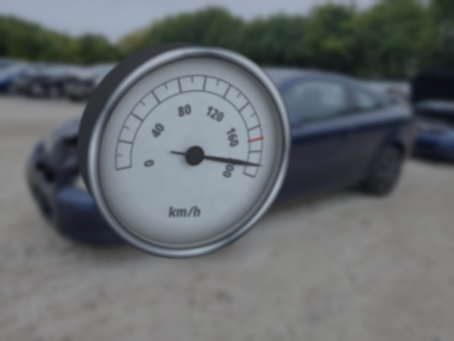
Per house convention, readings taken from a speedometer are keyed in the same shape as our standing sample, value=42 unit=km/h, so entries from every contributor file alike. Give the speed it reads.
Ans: value=190 unit=km/h
